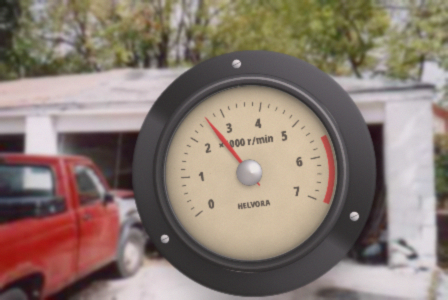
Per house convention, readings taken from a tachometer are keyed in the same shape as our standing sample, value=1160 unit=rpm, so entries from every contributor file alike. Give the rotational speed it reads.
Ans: value=2600 unit=rpm
